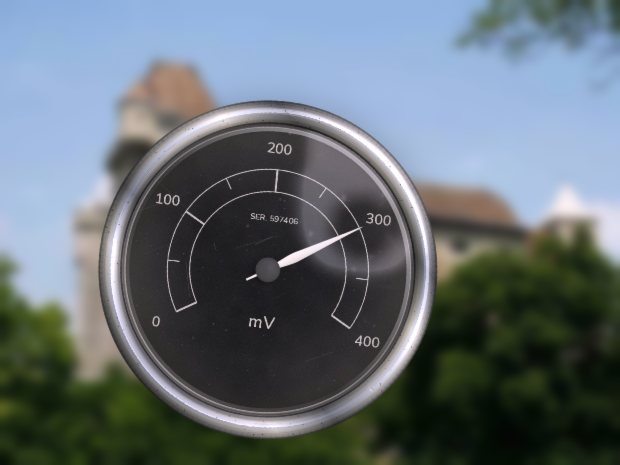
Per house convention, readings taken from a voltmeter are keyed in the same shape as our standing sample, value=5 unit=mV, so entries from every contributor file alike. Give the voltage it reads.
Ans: value=300 unit=mV
